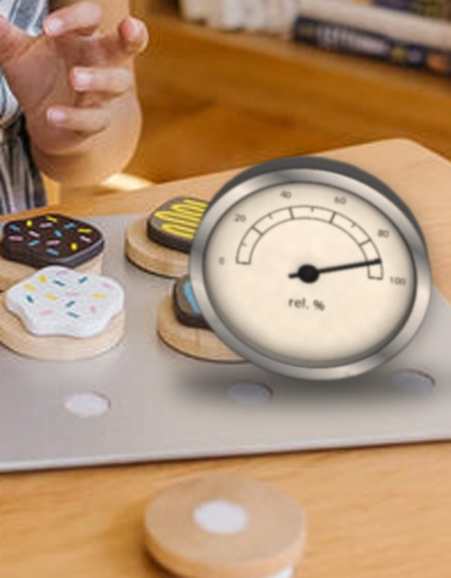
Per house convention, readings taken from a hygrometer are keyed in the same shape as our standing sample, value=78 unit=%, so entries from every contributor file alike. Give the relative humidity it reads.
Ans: value=90 unit=%
